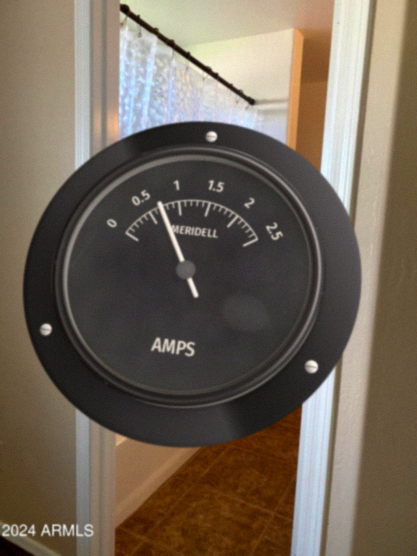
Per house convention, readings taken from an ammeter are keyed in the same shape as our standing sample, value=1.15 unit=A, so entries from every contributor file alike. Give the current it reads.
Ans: value=0.7 unit=A
